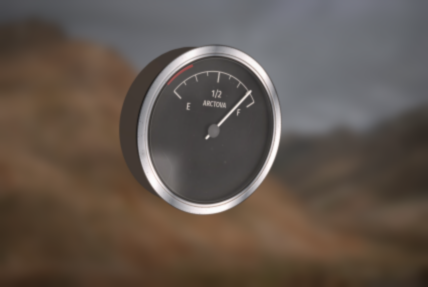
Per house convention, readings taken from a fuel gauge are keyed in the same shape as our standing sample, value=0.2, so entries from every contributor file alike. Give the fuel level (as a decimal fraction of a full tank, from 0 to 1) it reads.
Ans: value=0.875
